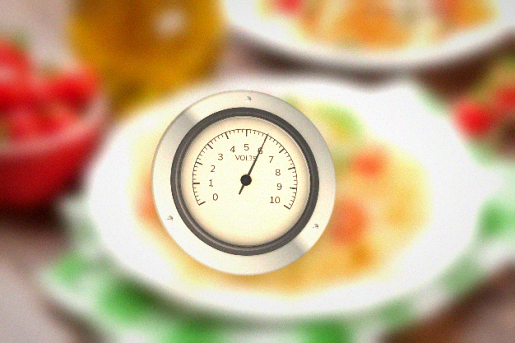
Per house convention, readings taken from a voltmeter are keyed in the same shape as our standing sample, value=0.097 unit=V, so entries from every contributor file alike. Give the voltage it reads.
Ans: value=6 unit=V
